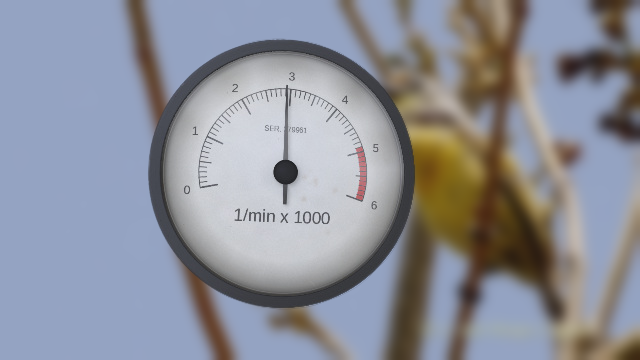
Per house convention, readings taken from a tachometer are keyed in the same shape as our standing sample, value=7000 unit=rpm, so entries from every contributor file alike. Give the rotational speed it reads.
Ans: value=2900 unit=rpm
